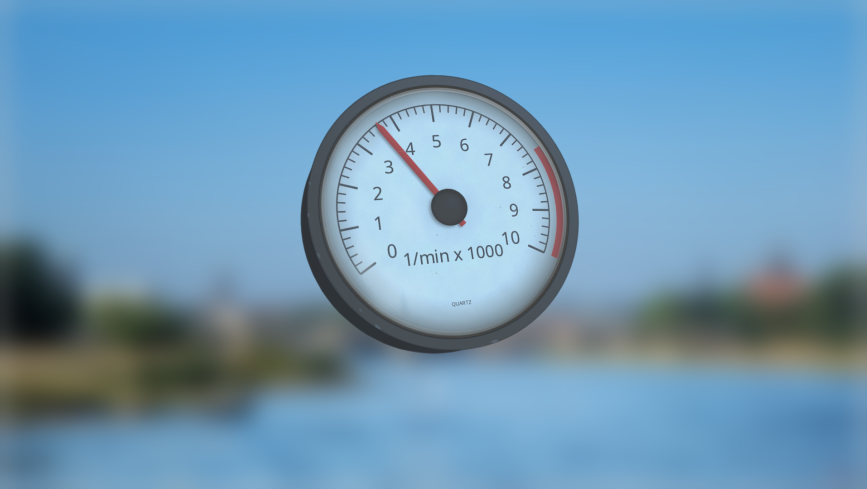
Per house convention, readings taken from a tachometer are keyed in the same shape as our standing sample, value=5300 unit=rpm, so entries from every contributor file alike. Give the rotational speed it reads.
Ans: value=3600 unit=rpm
